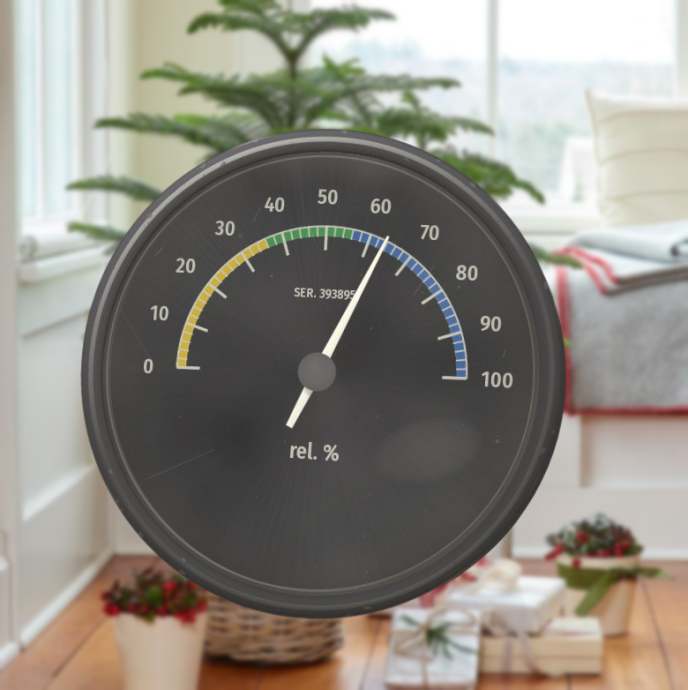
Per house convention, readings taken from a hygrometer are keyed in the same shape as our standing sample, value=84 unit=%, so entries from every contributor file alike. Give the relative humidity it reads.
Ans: value=64 unit=%
